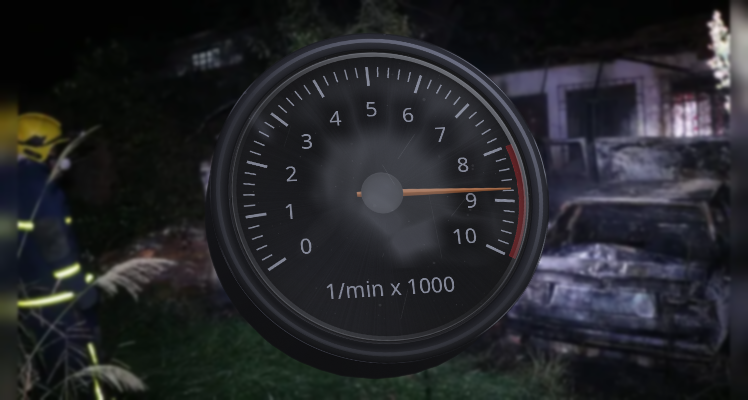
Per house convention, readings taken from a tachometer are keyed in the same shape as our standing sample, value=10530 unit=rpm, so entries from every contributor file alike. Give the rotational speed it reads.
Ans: value=8800 unit=rpm
